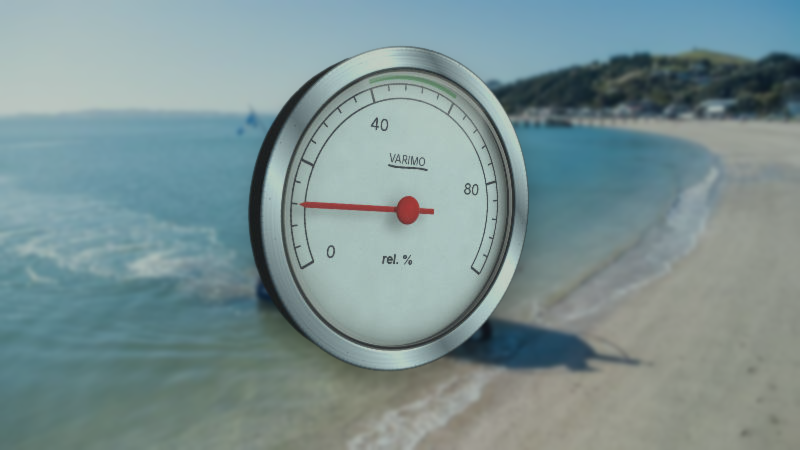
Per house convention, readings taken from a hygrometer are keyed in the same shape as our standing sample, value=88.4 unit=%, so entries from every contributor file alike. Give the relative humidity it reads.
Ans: value=12 unit=%
